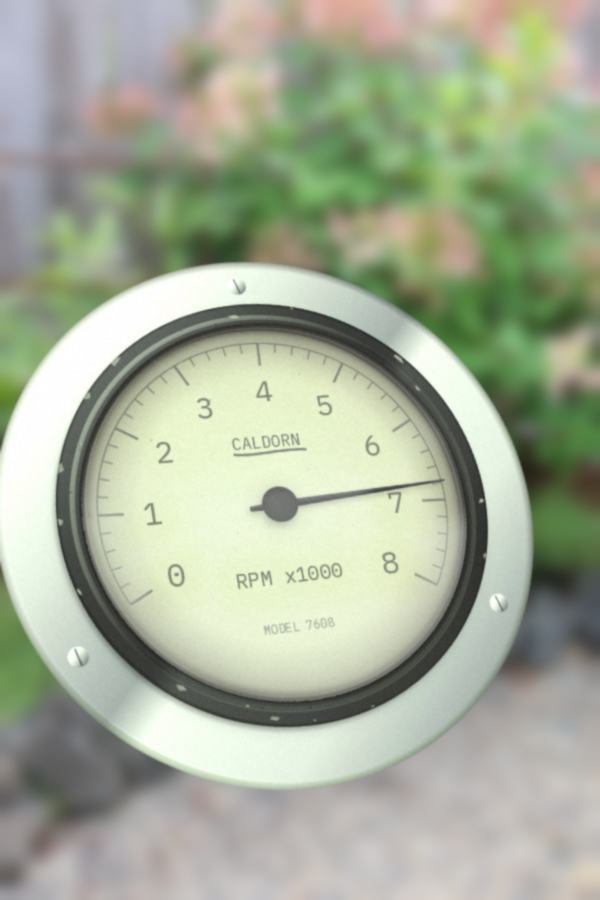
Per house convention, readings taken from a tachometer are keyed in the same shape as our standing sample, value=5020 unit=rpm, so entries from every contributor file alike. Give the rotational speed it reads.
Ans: value=6800 unit=rpm
